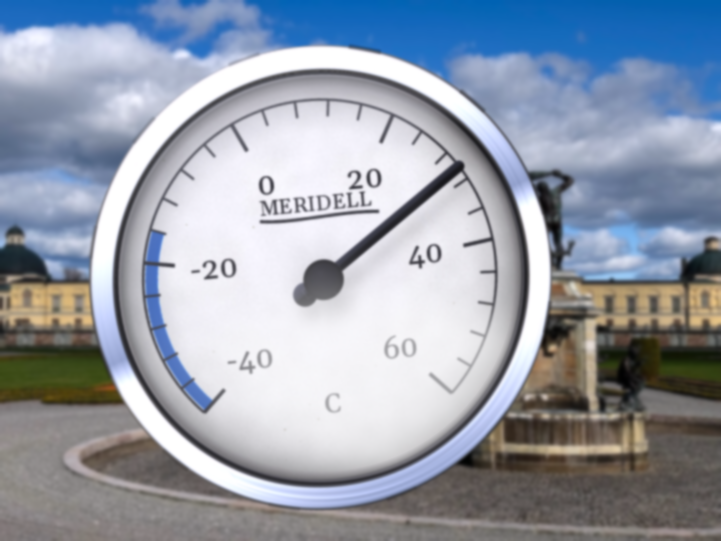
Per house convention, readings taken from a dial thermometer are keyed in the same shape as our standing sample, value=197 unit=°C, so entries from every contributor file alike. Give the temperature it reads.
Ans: value=30 unit=°C
